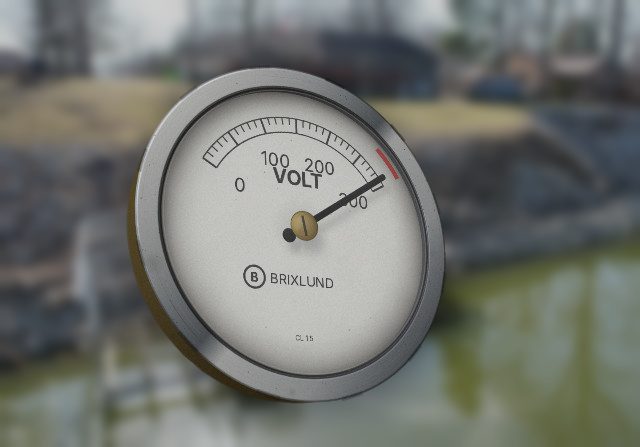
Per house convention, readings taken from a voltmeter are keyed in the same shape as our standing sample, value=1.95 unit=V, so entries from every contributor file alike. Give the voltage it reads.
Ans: value=290 unit=V
